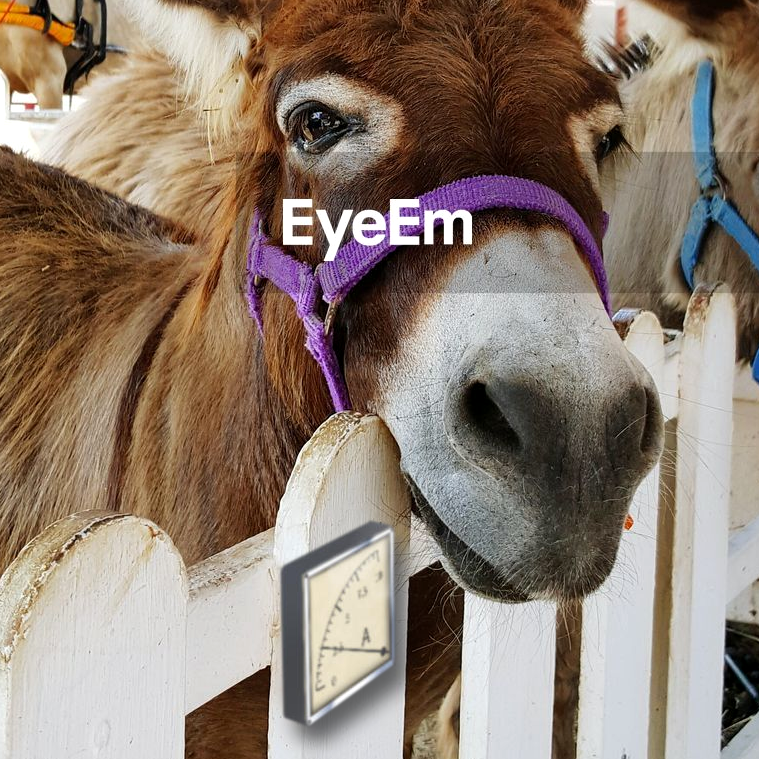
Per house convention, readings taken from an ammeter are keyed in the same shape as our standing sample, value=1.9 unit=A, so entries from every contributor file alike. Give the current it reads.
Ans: value=2.5 unit=A
